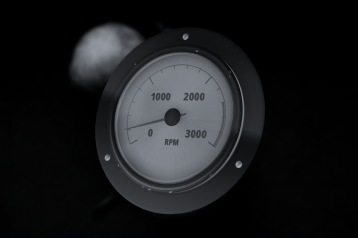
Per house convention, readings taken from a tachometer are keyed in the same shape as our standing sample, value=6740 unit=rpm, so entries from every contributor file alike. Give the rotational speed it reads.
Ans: value=200 unit=rpm
